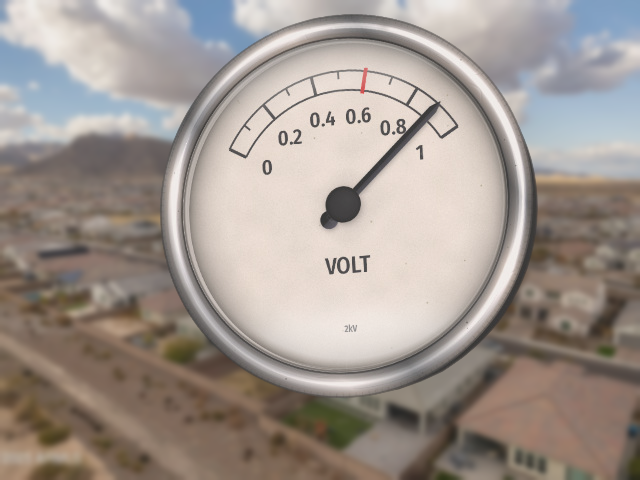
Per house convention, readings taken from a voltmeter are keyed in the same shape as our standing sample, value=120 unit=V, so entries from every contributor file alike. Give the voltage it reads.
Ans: value=0.9 unit=V
